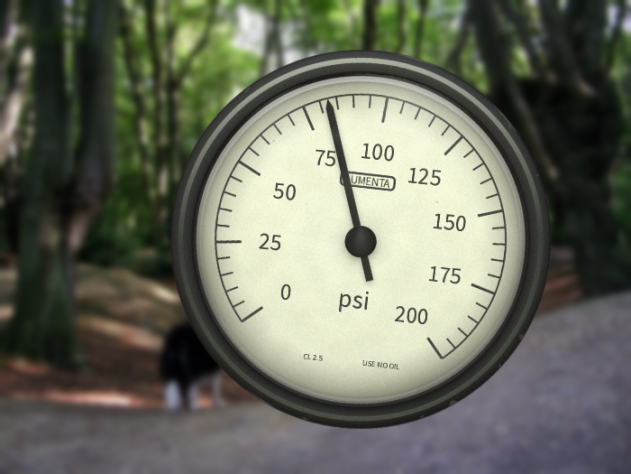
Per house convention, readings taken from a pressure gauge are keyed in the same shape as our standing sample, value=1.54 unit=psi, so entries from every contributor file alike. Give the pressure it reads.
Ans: value=82.5 unit=psi
